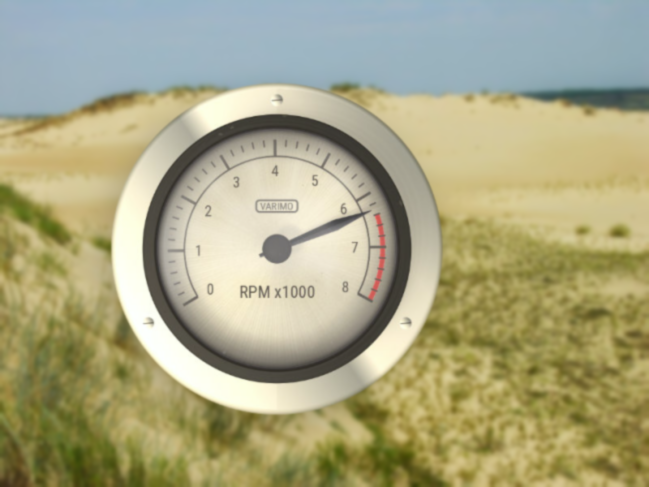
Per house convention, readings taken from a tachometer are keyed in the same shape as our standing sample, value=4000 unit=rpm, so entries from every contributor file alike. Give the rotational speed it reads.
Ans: value=6300 unit=rpm
